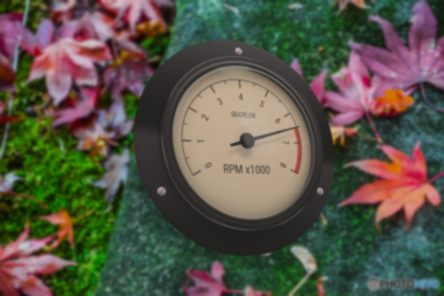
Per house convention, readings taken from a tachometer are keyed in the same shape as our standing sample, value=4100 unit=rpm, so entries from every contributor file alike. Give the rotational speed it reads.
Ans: value=6500 unit=rpm
